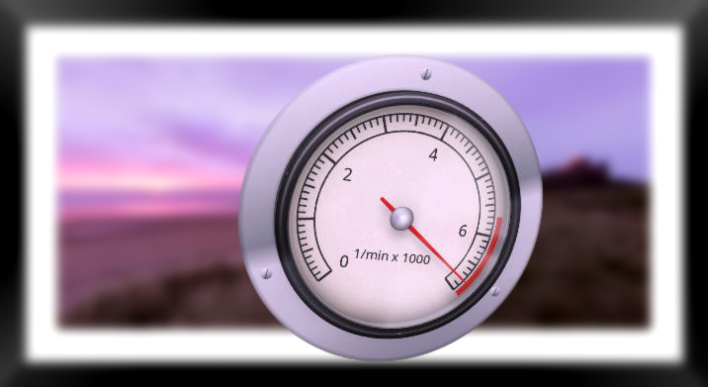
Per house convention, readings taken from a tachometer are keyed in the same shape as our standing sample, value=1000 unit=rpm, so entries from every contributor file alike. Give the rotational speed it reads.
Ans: value=6800 unit=rpm
